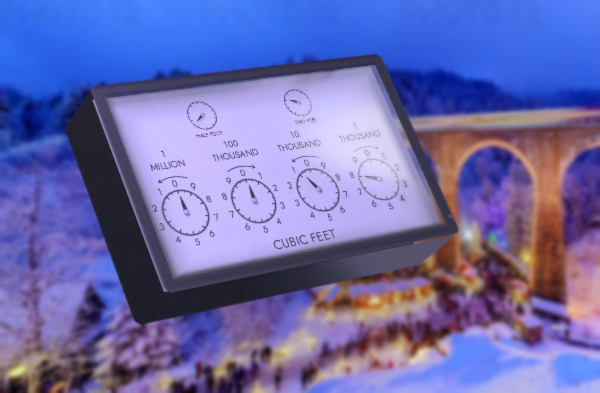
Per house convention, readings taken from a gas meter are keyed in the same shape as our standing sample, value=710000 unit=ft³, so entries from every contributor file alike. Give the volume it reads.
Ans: value=800 unit=ft³
